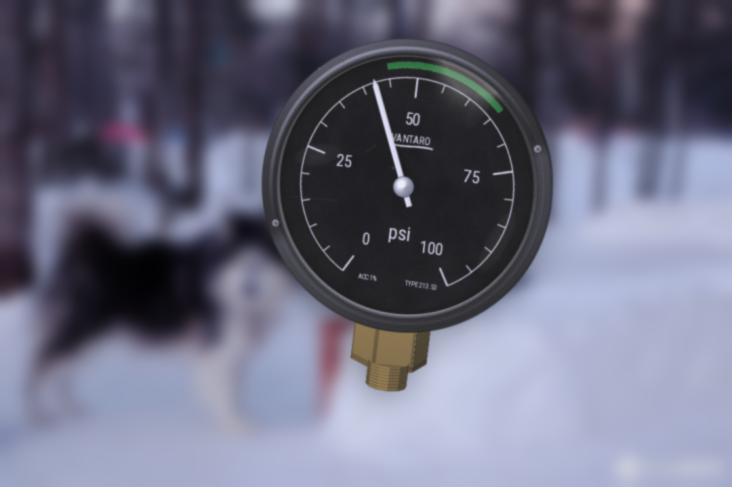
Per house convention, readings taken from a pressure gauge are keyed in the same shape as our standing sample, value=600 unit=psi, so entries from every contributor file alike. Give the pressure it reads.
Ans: value=42.5 unit=psi
